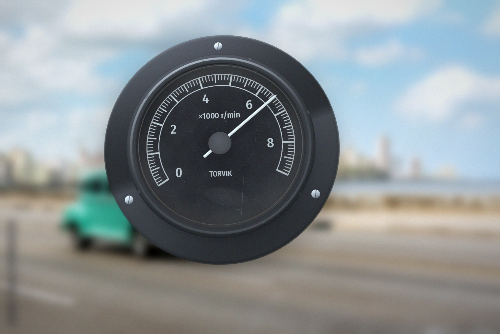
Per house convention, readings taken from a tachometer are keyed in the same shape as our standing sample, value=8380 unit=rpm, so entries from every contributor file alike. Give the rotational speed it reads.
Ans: value=6500 unit=rpm
